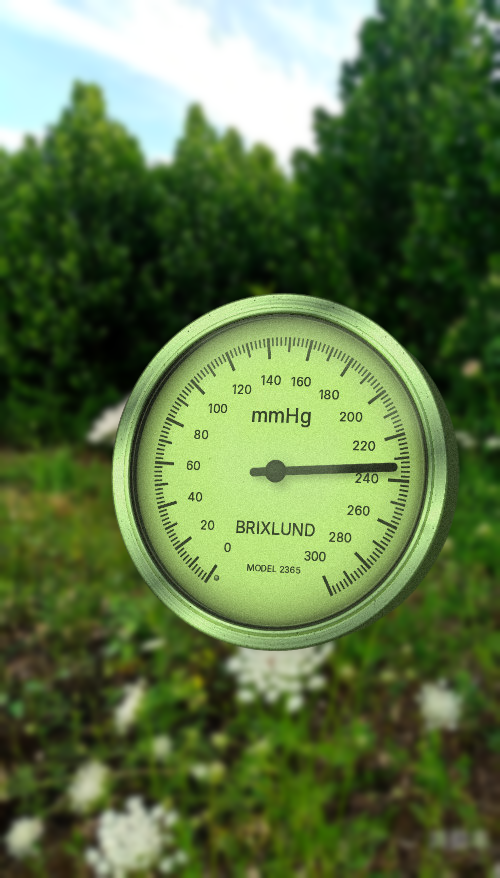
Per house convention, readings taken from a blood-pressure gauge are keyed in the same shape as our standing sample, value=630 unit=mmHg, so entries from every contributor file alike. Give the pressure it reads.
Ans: value=234 unit=mmHg
